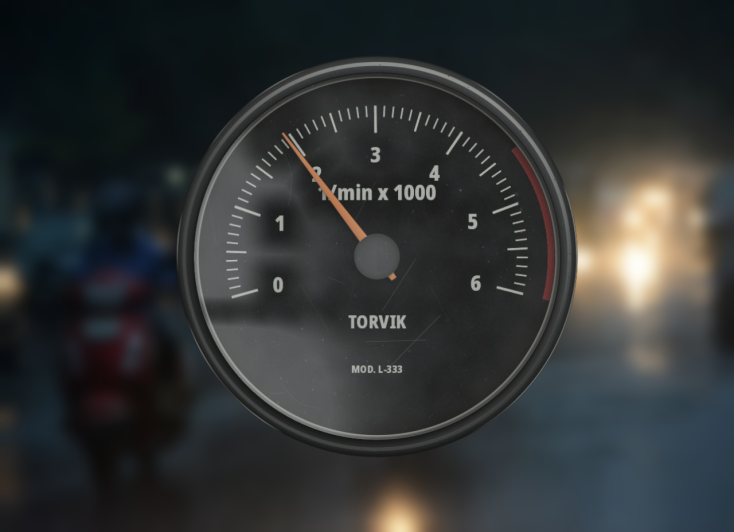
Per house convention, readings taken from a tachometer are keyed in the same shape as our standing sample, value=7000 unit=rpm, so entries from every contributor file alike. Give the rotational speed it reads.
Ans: value=1950 unit=rpm
